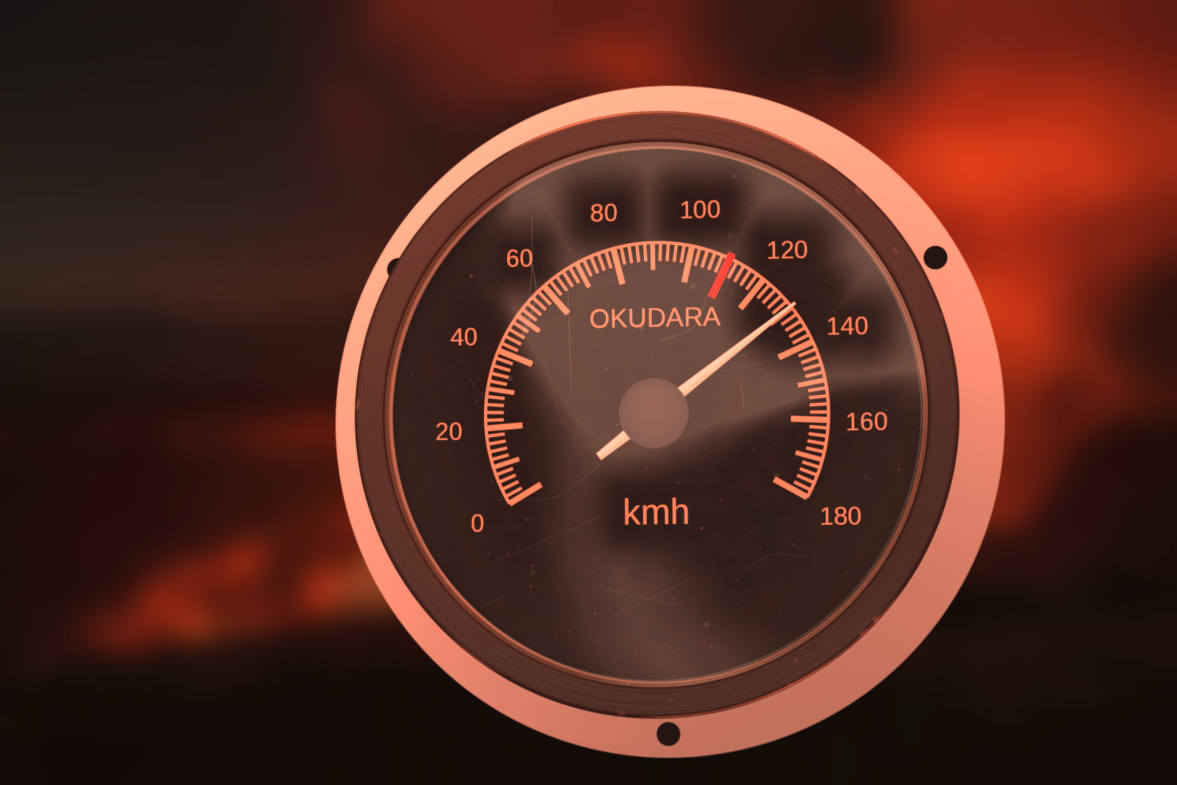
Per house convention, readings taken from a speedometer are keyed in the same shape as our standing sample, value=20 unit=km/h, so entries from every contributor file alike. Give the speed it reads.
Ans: value=130 unit=km/h
